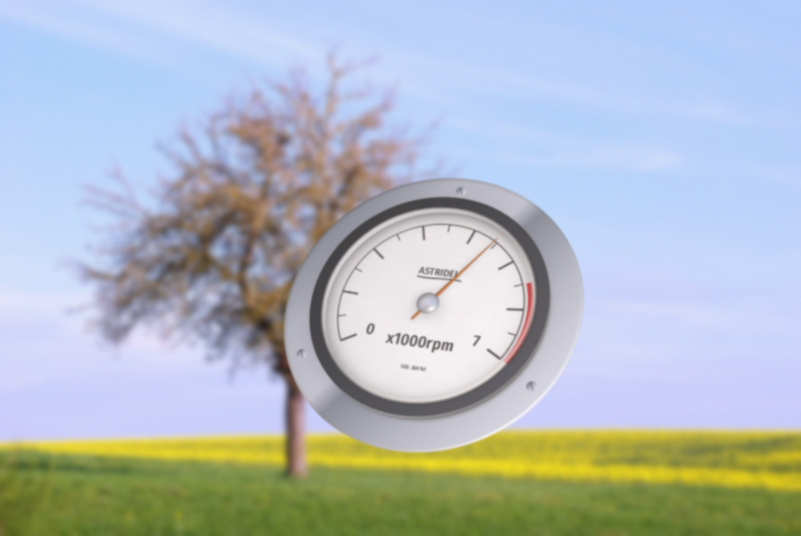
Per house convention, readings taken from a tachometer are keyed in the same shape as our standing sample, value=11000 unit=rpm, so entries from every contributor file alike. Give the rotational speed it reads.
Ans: value=4500 unit=rpm
